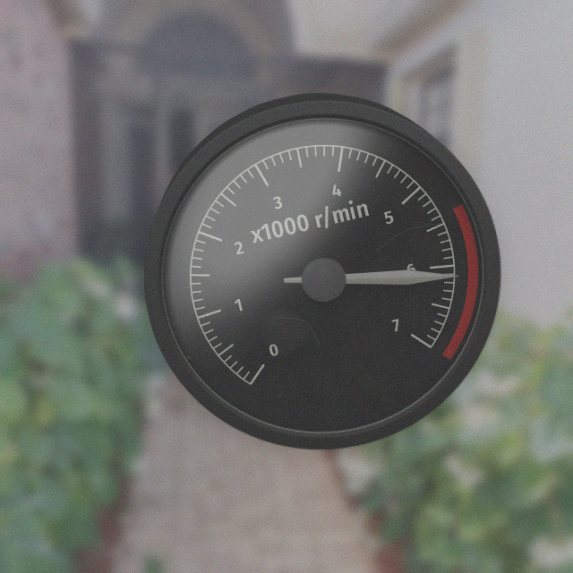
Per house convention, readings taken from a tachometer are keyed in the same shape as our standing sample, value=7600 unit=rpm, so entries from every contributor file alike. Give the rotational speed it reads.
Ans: value=6100 unit=rpm
